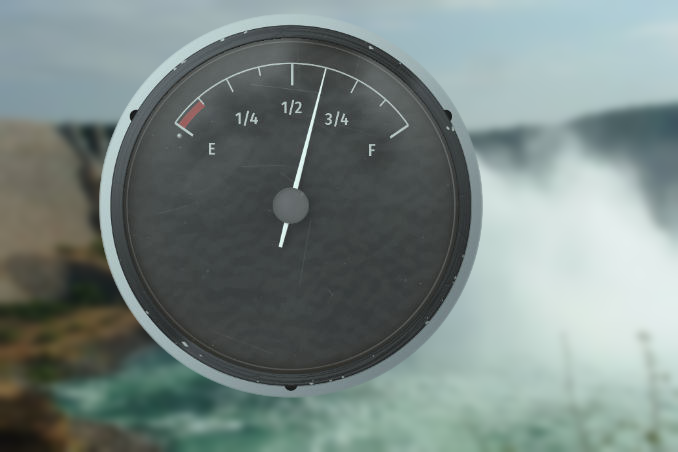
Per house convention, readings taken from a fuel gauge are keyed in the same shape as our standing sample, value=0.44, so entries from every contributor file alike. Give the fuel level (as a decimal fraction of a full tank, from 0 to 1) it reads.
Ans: value=0.625
